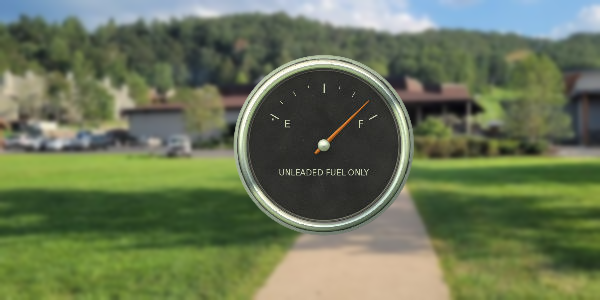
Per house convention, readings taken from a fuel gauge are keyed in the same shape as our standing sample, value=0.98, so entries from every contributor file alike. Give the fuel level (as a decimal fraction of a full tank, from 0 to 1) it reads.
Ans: value=0.875
